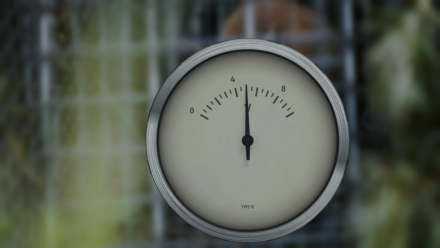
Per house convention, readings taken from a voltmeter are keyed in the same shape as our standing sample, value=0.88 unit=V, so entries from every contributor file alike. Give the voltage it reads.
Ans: value=5 unit=V
